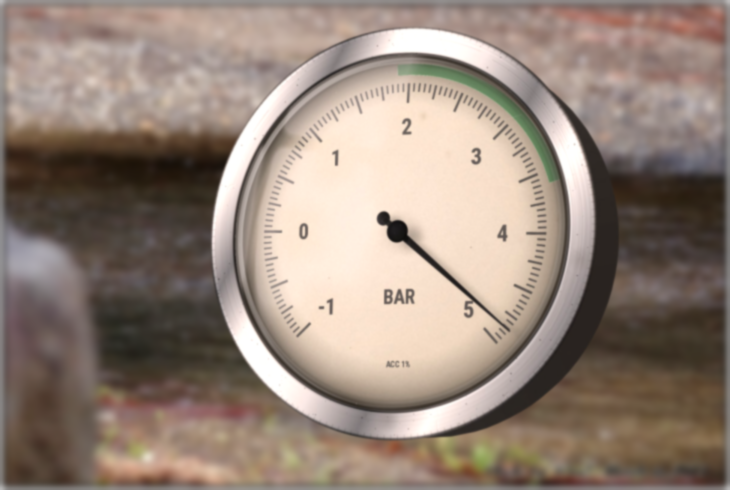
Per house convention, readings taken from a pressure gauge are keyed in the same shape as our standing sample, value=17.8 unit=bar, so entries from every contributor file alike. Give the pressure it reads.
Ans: value=4.85 unit=bar
